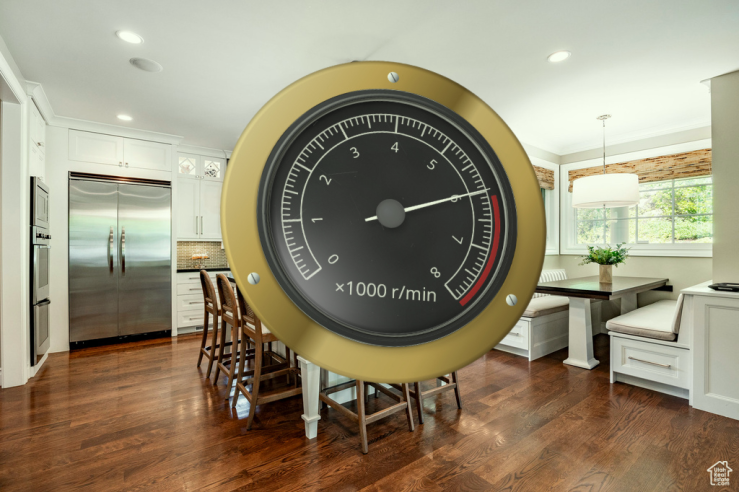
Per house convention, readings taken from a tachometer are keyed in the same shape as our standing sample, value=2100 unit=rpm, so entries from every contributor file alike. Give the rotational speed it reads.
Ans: value=6000 unit=rpm
